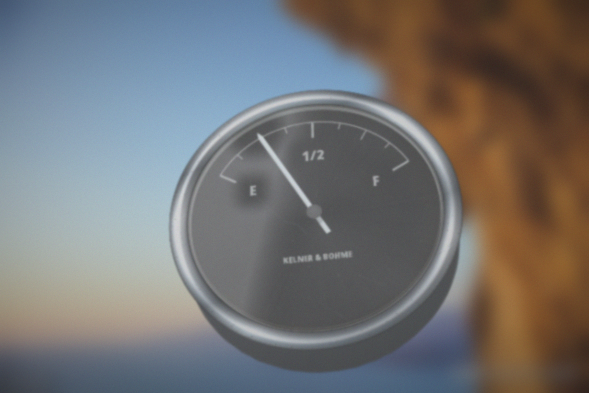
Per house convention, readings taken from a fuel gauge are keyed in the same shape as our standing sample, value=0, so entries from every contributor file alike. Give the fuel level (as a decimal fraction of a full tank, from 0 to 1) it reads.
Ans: value=0.25
